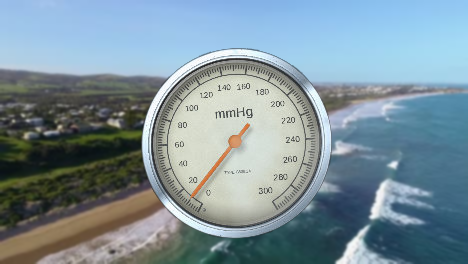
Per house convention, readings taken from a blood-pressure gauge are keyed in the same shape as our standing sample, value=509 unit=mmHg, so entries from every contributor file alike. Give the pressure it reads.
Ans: value=10 unit=mmHg
